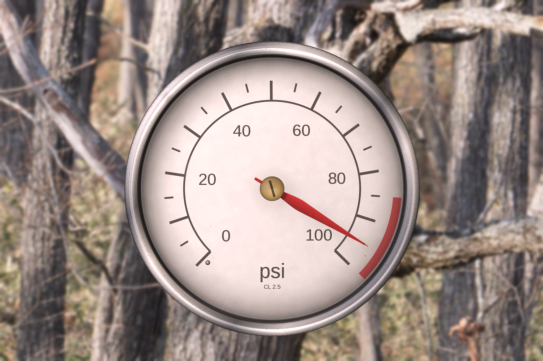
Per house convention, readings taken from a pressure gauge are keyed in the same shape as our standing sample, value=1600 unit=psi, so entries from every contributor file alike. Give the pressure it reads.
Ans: value=95 unit=psi
